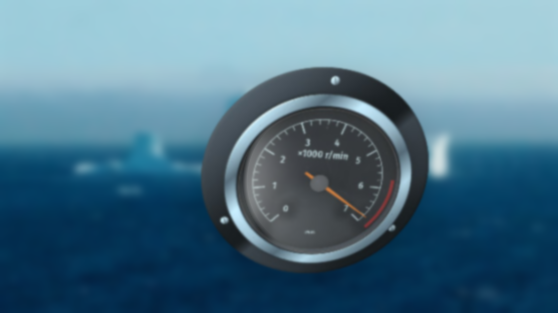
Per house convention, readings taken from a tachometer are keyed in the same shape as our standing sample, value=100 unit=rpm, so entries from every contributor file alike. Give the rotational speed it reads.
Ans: value=6800 unit=rpm
